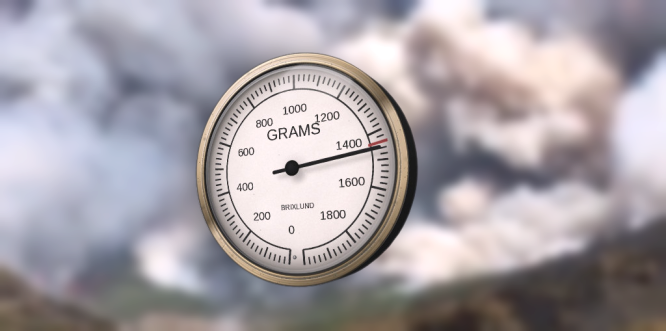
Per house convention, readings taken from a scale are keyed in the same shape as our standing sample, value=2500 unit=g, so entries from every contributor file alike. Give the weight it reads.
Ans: value=1460 unit=g
